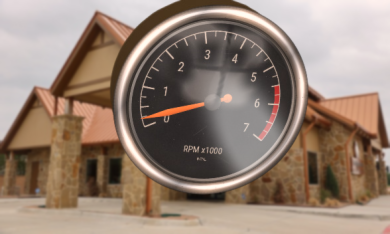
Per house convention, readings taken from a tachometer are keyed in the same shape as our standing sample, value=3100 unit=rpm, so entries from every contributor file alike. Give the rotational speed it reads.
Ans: value=250 unit=rpm
